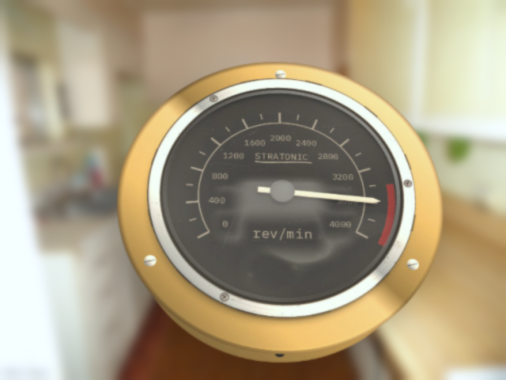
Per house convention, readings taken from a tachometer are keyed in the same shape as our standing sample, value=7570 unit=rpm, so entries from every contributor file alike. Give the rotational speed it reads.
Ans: value=3600 unit=rpm
